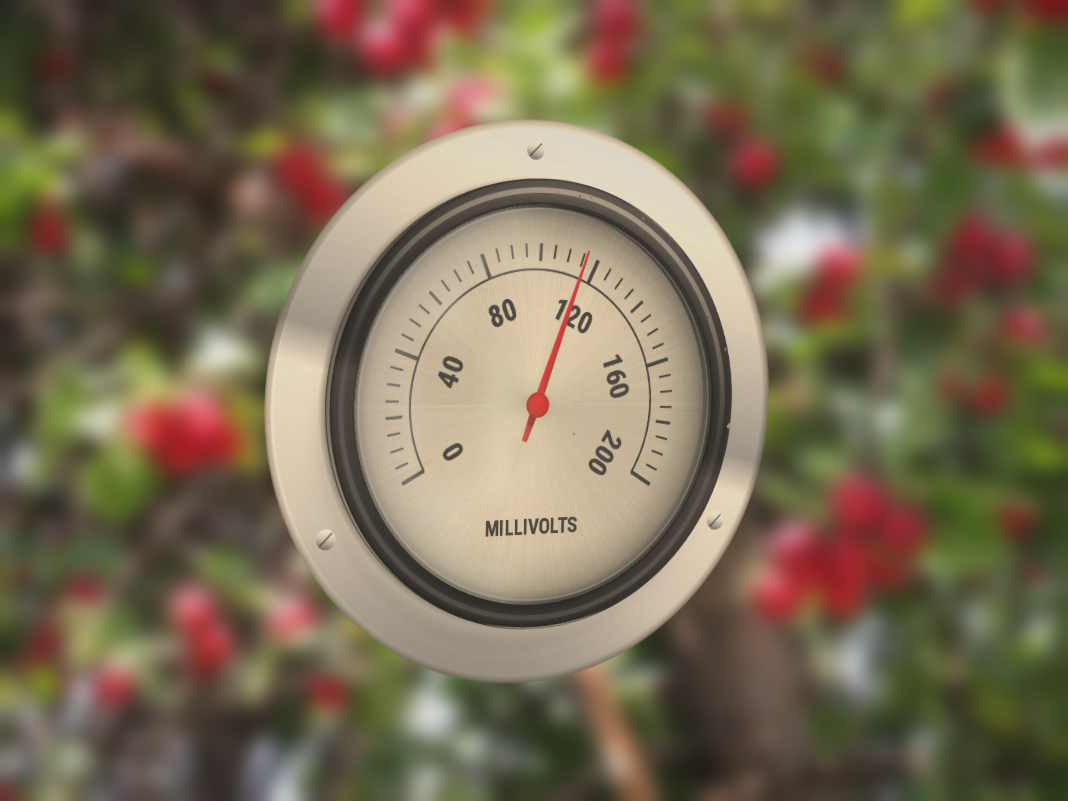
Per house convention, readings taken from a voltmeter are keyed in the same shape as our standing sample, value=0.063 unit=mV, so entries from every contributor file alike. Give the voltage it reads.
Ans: value=115 unit=mV
